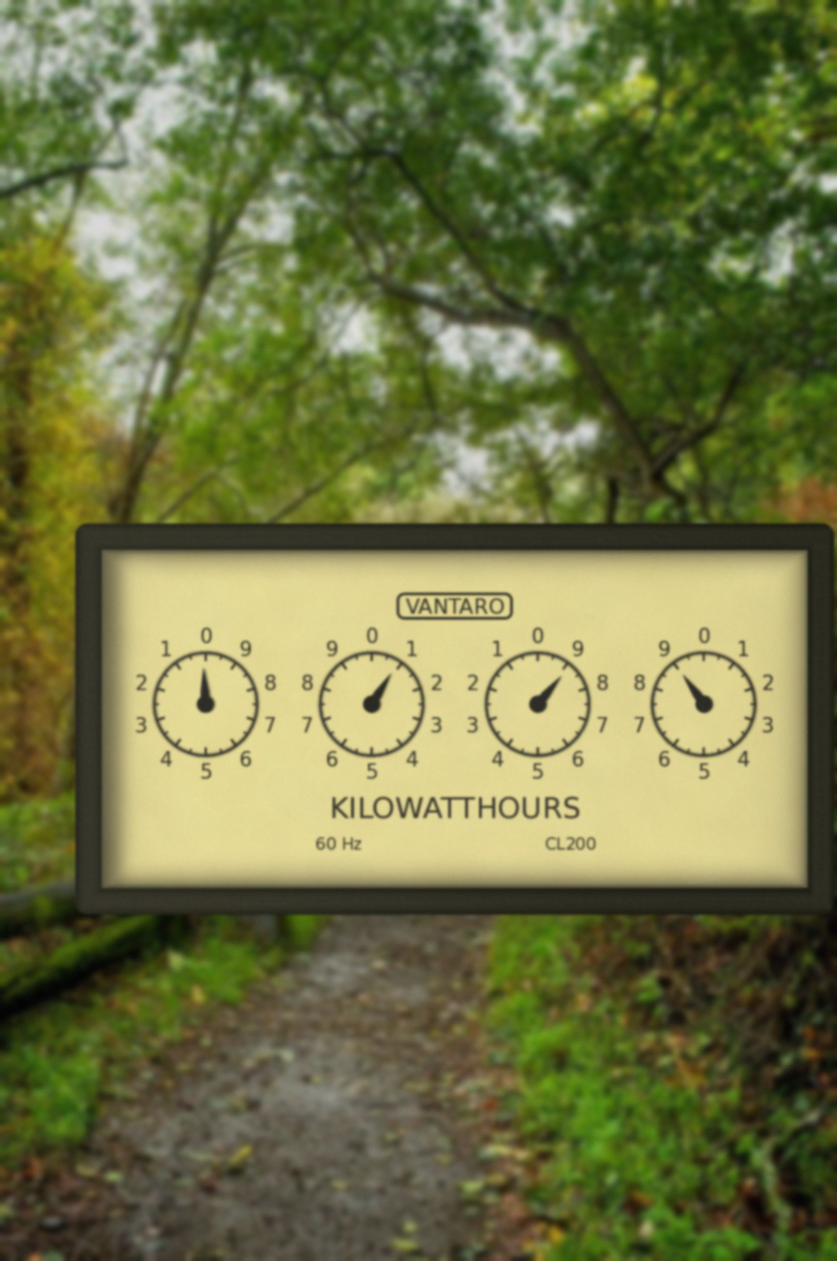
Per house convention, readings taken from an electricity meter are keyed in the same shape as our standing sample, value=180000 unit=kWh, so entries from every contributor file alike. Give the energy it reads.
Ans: value=89 unit=kWh
